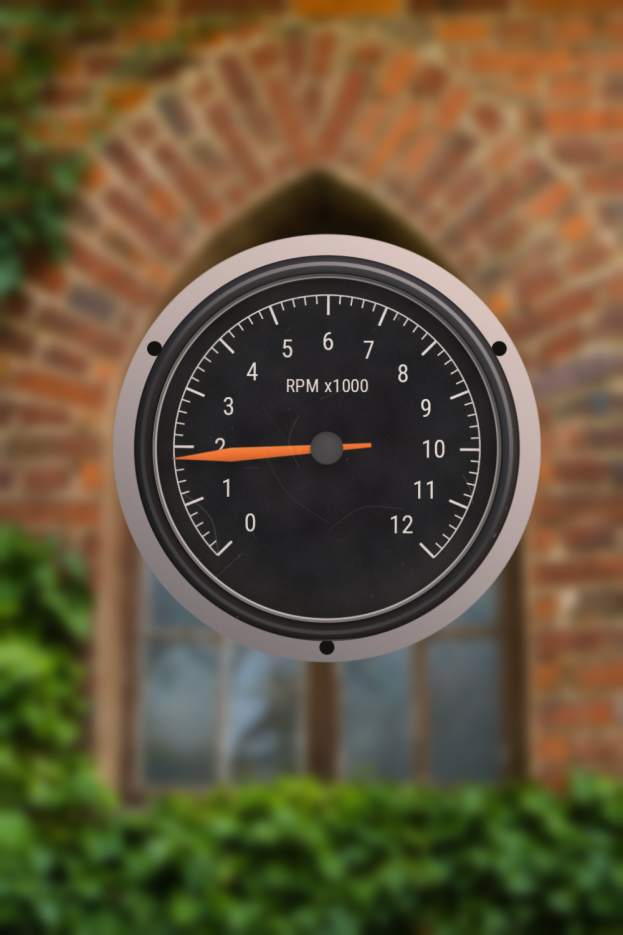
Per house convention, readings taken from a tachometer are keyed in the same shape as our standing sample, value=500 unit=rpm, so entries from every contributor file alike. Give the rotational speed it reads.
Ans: value=1800 unit=rpm
